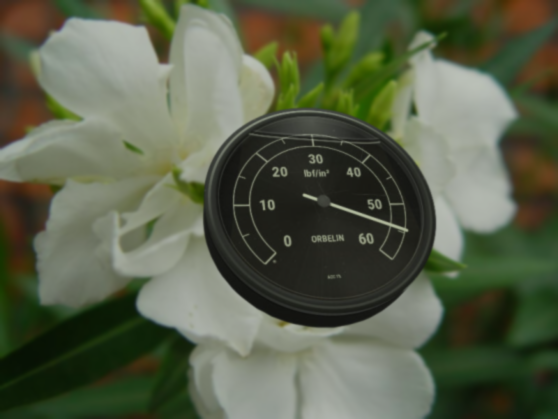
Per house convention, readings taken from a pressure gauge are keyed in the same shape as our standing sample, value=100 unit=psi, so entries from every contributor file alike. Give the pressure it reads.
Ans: value=55 unit=psi
